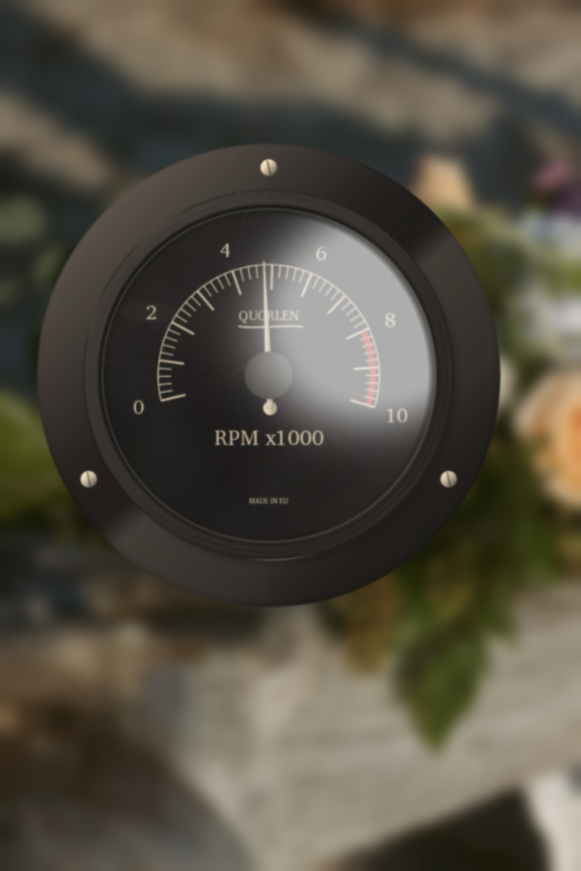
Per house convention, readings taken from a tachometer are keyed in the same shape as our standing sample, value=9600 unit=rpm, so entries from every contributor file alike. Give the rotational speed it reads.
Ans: value=4800 unit=rpm
